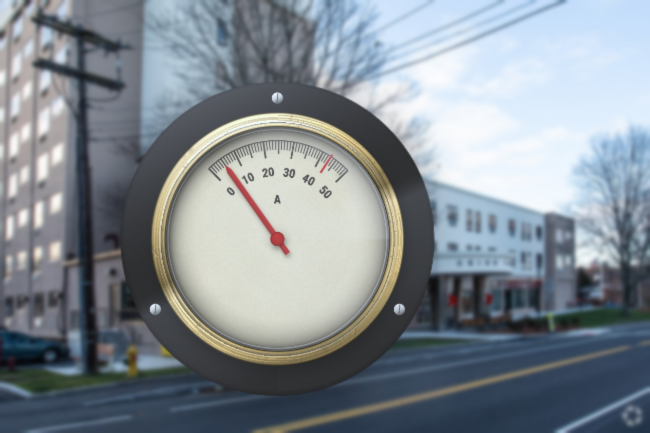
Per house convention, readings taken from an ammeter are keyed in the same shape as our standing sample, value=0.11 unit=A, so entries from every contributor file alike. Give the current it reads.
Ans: value=5 unit=A
